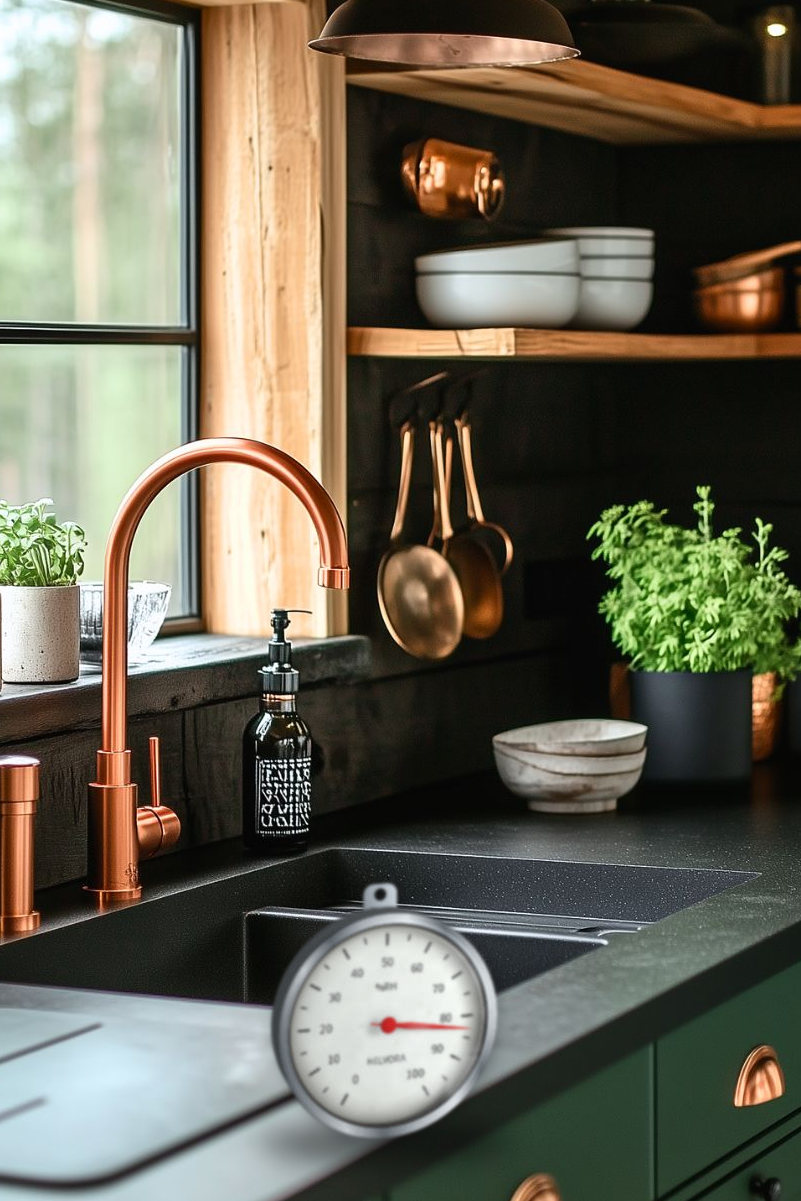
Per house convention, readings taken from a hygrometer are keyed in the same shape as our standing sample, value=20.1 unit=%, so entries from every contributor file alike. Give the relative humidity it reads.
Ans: value=82.5 unit=%
